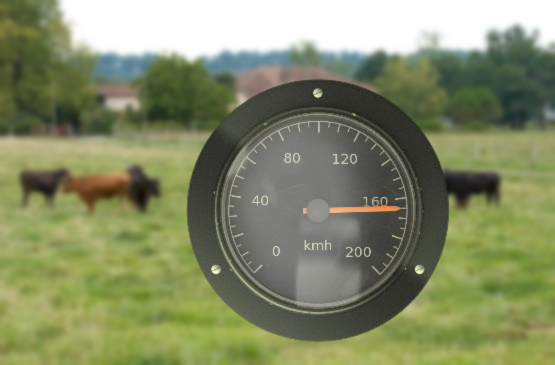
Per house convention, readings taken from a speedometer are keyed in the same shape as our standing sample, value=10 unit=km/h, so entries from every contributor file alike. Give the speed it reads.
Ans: value=165 unit=km/h
